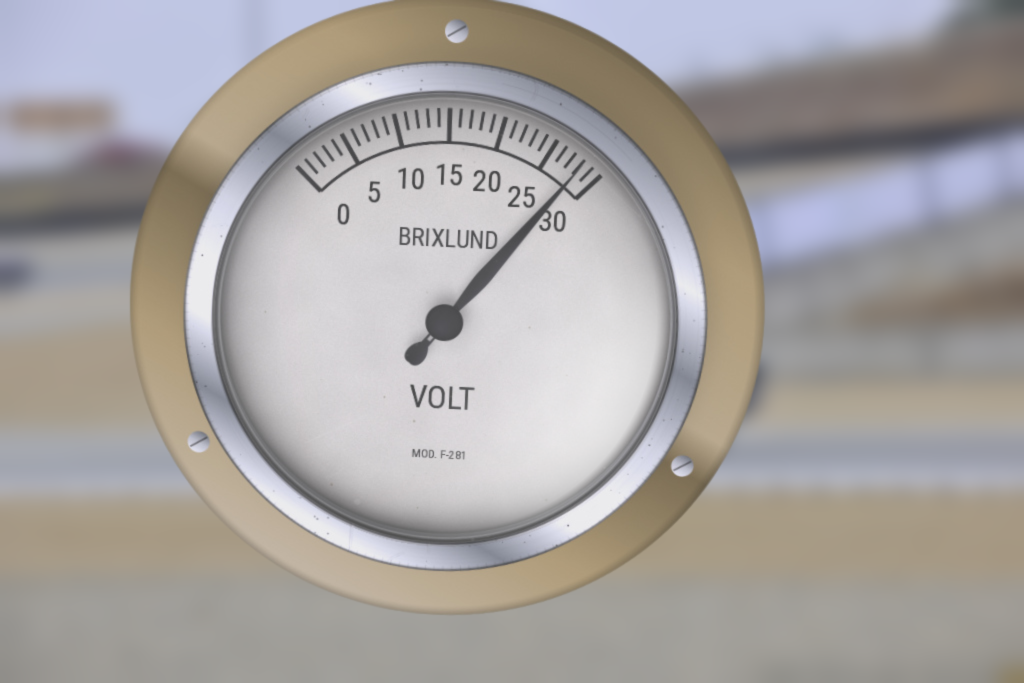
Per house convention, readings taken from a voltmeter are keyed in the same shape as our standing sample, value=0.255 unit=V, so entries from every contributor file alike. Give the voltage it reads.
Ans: value=28 unit=V
